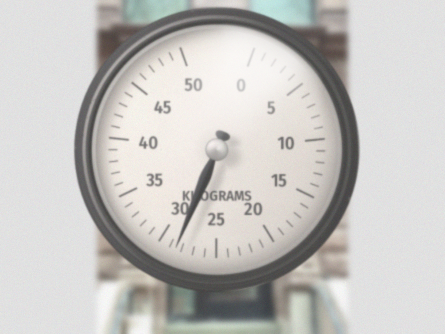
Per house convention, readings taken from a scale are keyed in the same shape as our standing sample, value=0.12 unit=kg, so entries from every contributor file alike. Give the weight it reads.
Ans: value=28.5 unit=kg
